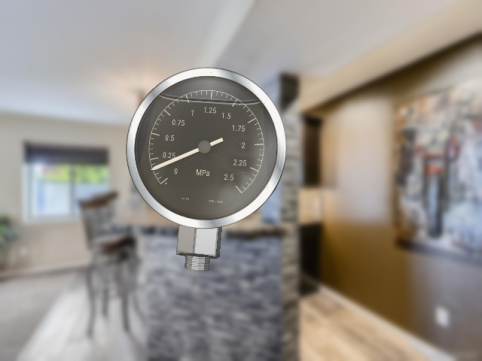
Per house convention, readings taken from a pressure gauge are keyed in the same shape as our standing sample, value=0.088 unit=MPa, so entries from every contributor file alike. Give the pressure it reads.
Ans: value=0.15 unit=MPa
